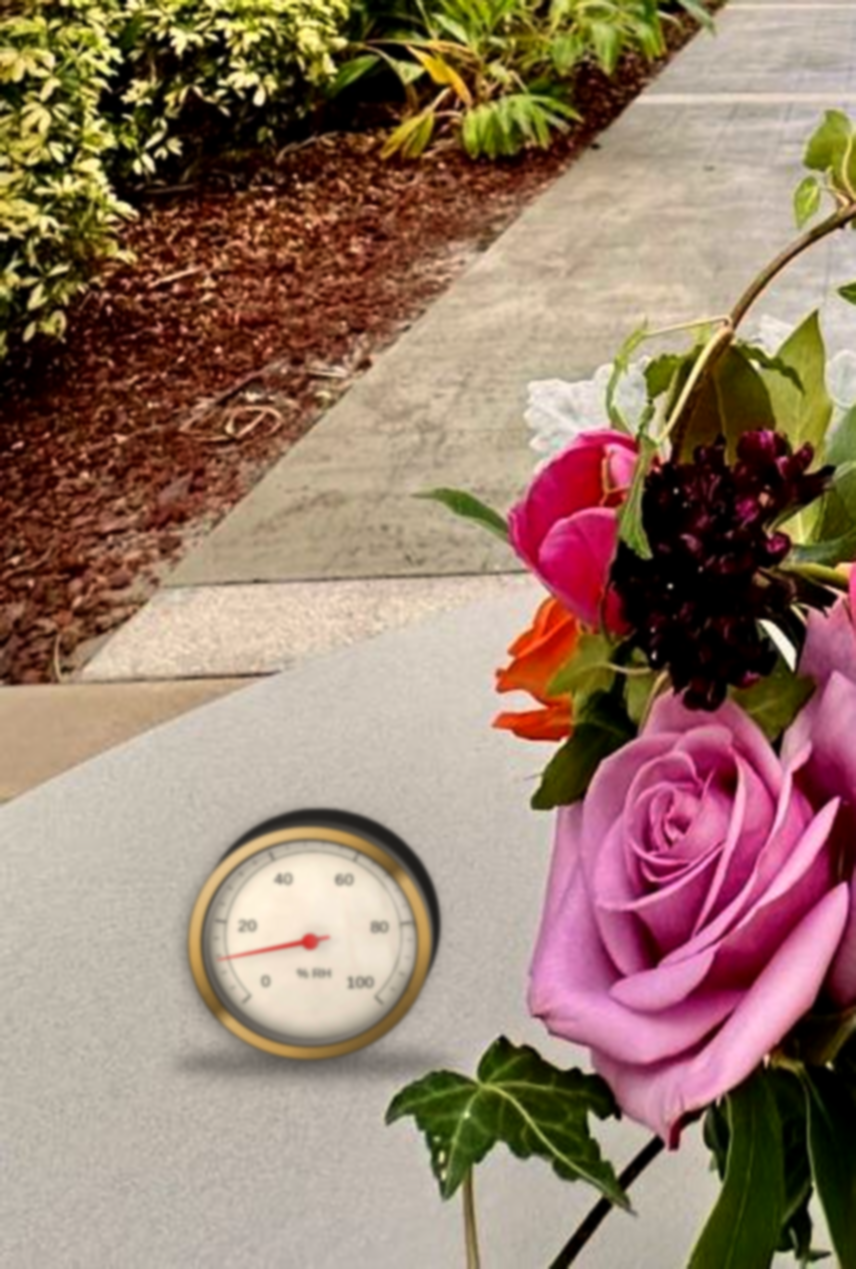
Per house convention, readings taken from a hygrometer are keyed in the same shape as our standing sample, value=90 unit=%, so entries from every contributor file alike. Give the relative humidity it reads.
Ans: value=12 unit=%
